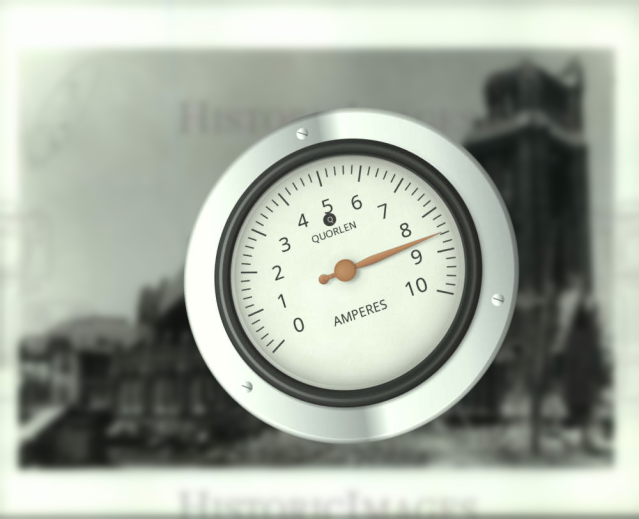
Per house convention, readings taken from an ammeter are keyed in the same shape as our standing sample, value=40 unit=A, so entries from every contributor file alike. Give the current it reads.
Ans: value=8.6 unit=A
